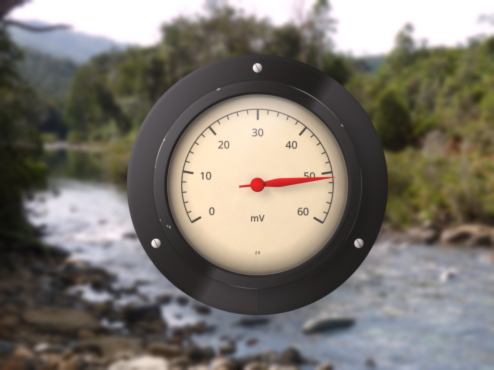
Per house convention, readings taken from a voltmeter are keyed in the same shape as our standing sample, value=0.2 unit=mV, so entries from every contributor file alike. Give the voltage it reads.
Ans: value=51 unit=mV
